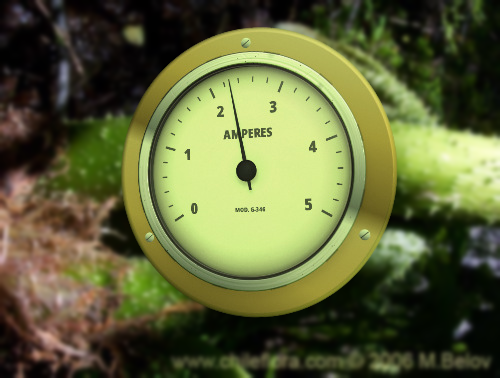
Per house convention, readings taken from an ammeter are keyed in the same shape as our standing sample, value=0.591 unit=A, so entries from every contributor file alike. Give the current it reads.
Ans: value=2.3 unit=A
